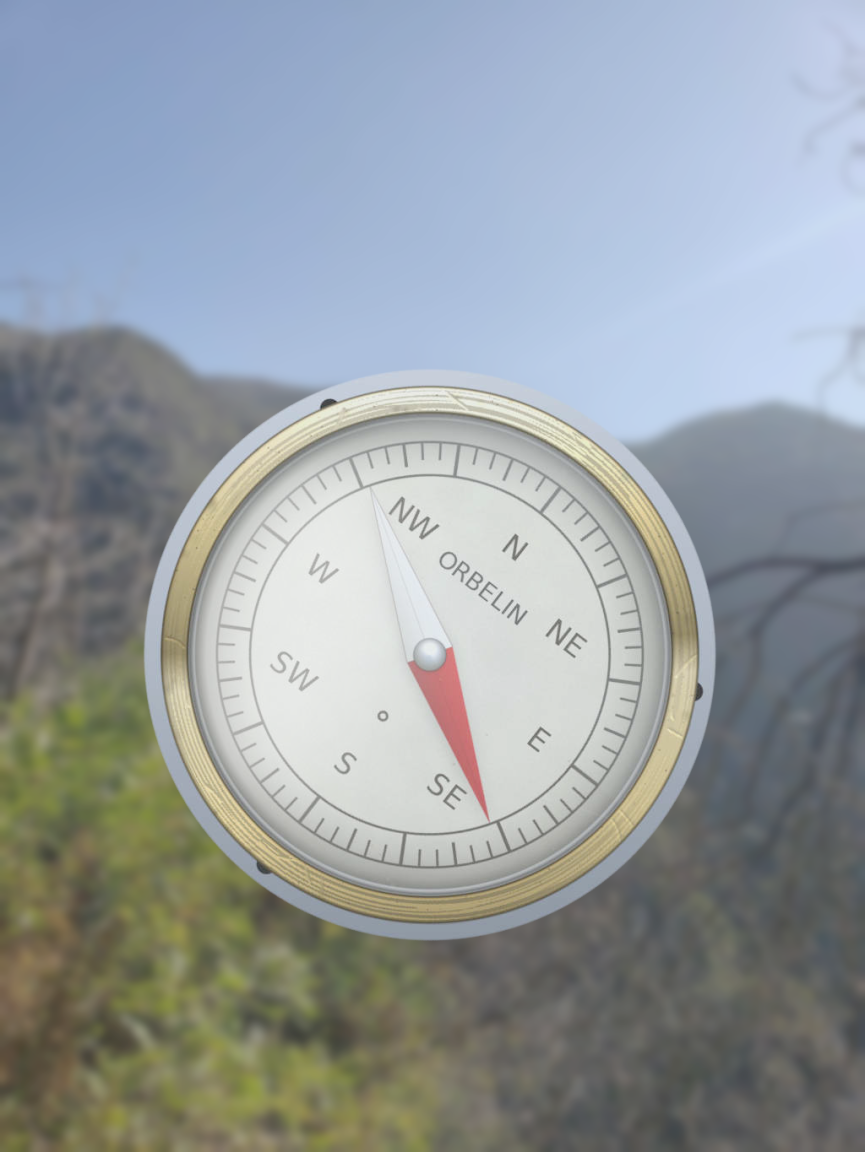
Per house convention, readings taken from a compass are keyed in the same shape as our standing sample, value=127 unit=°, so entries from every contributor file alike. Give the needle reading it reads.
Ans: value=122.5 unit=°
